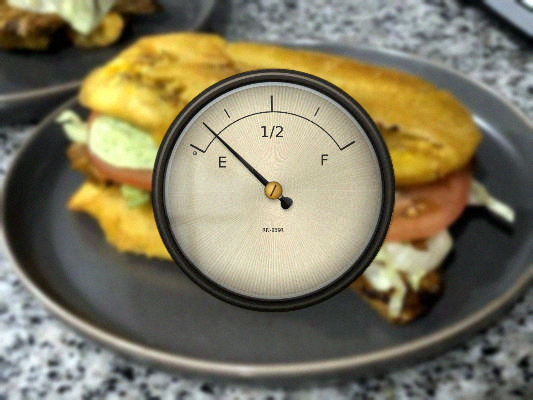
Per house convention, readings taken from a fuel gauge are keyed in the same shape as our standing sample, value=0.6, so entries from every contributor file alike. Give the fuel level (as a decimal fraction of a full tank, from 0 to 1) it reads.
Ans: value=0.125
